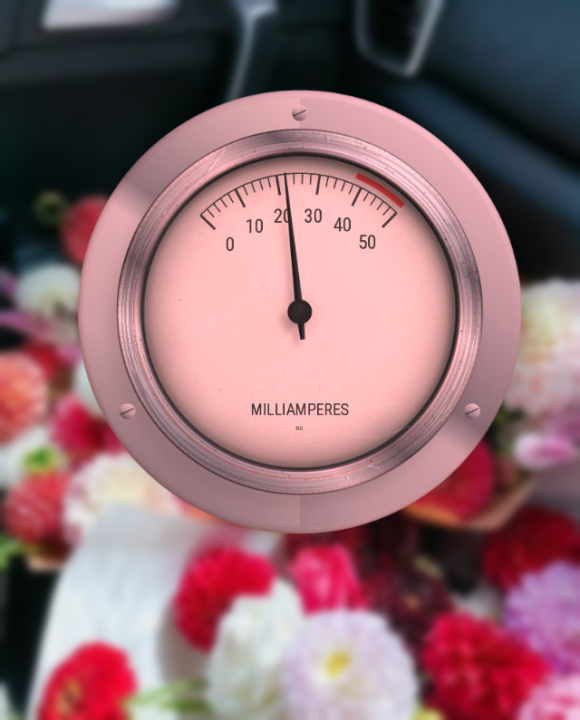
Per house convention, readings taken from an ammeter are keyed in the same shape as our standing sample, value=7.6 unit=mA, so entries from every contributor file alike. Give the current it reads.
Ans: value=22 unit=mA
